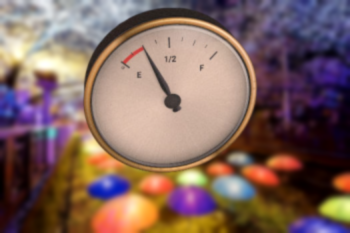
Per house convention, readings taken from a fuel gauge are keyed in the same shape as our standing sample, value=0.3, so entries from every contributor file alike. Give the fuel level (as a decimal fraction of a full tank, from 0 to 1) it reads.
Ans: value=0.25
